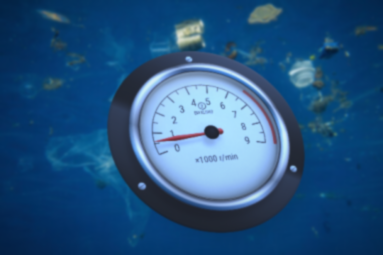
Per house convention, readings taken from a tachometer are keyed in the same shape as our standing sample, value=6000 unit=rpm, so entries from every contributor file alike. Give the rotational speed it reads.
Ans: value=500 unit=rpm
